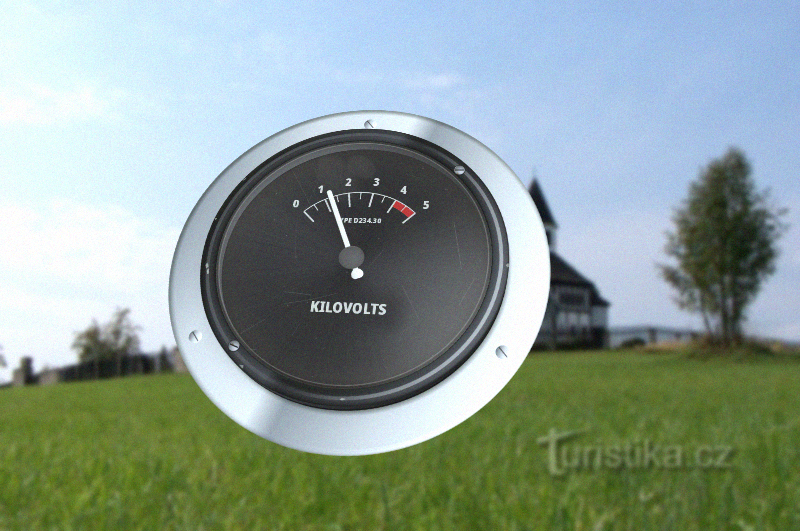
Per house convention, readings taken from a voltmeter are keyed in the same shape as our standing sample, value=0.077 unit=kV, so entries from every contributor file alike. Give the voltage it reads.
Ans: value=1.25 unit=kV
